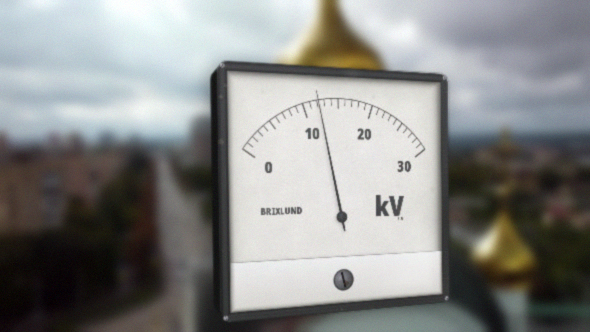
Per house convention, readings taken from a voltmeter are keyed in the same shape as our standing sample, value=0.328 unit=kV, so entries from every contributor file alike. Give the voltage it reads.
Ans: value=12 unit=kV
